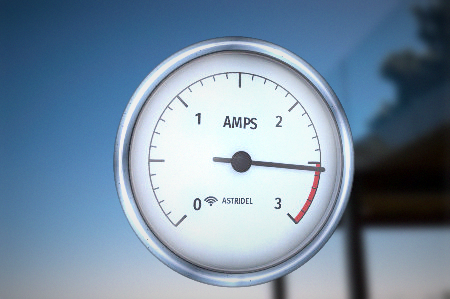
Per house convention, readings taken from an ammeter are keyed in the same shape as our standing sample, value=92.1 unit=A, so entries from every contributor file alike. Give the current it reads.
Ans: value=2.55 unit=A
